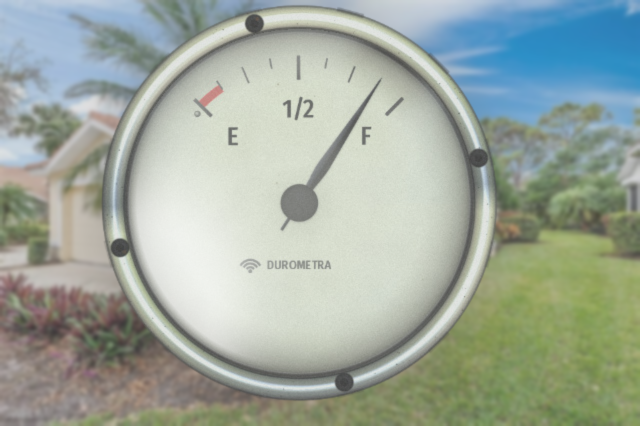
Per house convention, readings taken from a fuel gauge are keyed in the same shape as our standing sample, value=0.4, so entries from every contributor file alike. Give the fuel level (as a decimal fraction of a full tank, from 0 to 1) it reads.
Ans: value=0.875
